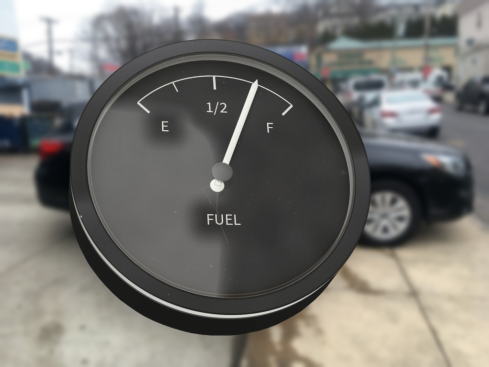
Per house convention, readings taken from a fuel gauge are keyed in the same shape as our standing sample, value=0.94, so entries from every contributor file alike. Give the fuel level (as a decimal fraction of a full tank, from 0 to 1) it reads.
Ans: value=0.75
